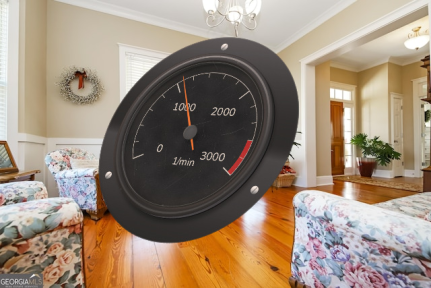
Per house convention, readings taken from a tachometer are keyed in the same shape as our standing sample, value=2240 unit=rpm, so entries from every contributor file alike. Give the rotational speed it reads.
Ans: value=1100 unit=rpm
